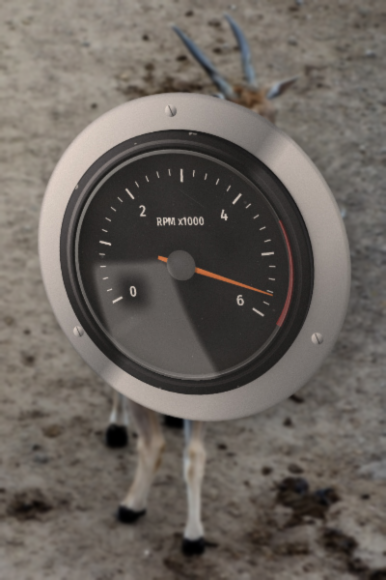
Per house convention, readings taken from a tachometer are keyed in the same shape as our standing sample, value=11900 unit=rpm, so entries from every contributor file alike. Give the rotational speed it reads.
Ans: value=5600 unit=rpm
